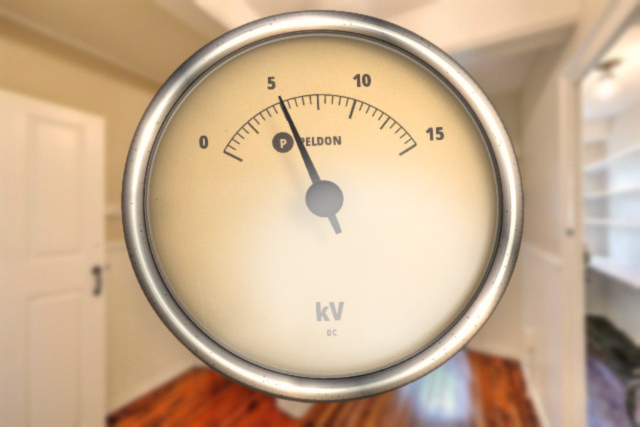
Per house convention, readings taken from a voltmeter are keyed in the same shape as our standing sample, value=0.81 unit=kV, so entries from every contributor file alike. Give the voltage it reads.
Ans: value=5 unit=kV
